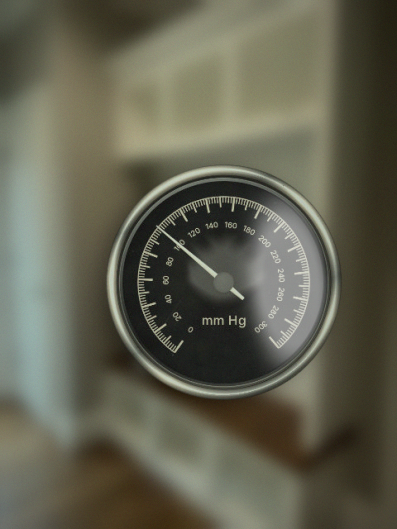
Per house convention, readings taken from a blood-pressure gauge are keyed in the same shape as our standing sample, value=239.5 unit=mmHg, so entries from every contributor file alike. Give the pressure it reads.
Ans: value=100 unit=mmHg
